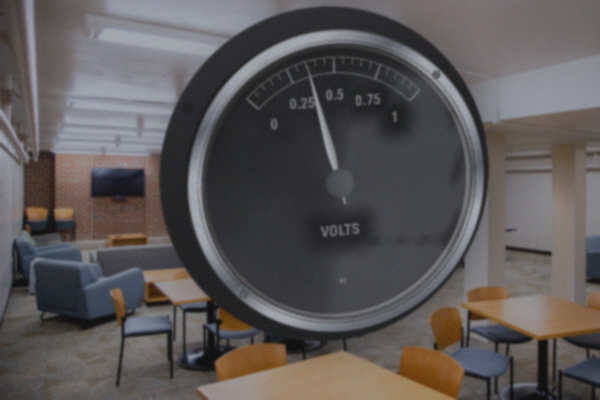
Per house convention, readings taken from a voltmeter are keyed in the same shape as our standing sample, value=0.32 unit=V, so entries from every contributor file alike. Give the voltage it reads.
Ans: value=0.35 unit=V
